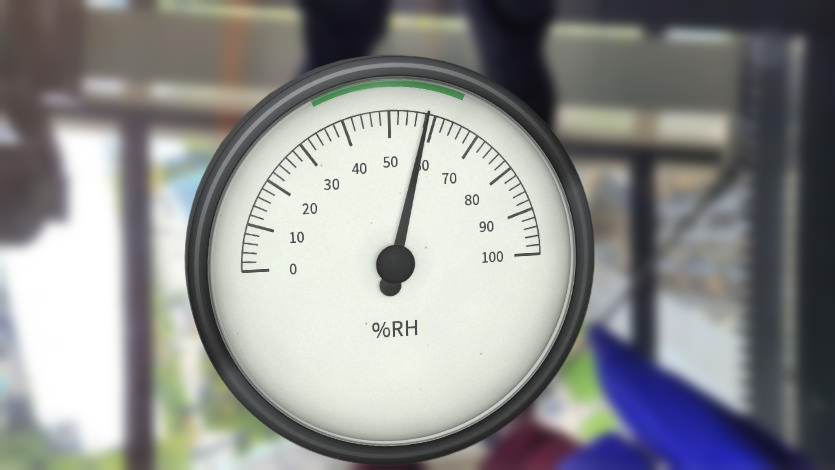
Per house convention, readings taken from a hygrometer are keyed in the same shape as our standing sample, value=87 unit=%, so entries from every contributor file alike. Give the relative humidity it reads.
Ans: value=58 unit=%
